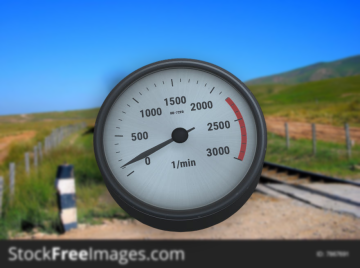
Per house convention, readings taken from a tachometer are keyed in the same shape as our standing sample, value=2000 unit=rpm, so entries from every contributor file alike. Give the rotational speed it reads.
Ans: value=100 unit=rpm
